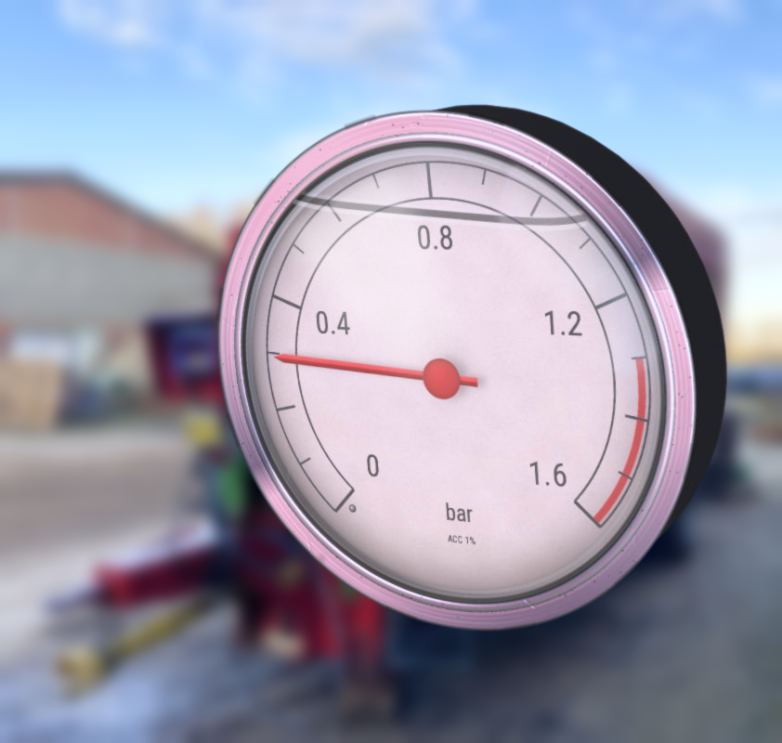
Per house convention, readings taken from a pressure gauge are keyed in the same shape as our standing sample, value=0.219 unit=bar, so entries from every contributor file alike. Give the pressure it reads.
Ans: value=0.3 unit=bar
